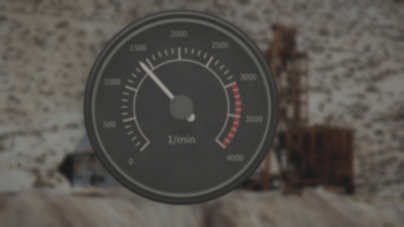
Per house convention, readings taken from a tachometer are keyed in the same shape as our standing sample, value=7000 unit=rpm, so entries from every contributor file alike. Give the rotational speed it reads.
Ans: value=1400 unit=rpm
